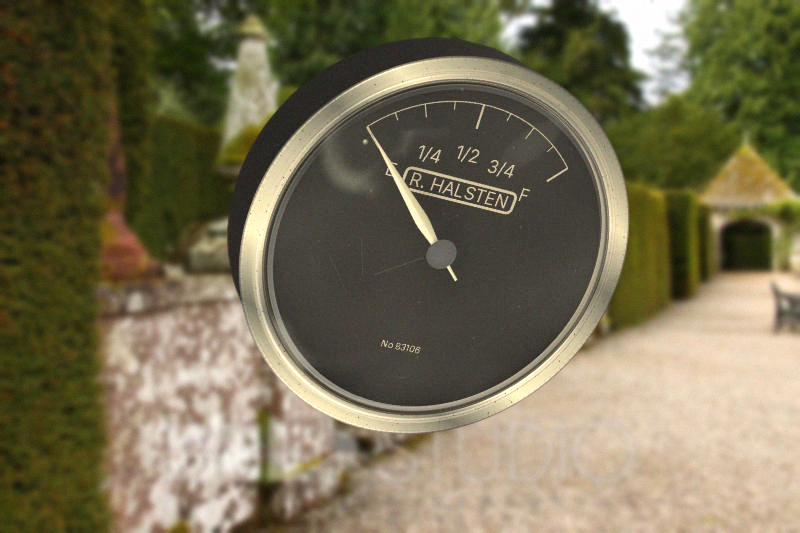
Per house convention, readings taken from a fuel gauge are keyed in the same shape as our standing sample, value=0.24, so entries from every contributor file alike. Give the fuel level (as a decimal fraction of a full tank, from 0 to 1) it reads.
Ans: value=0
